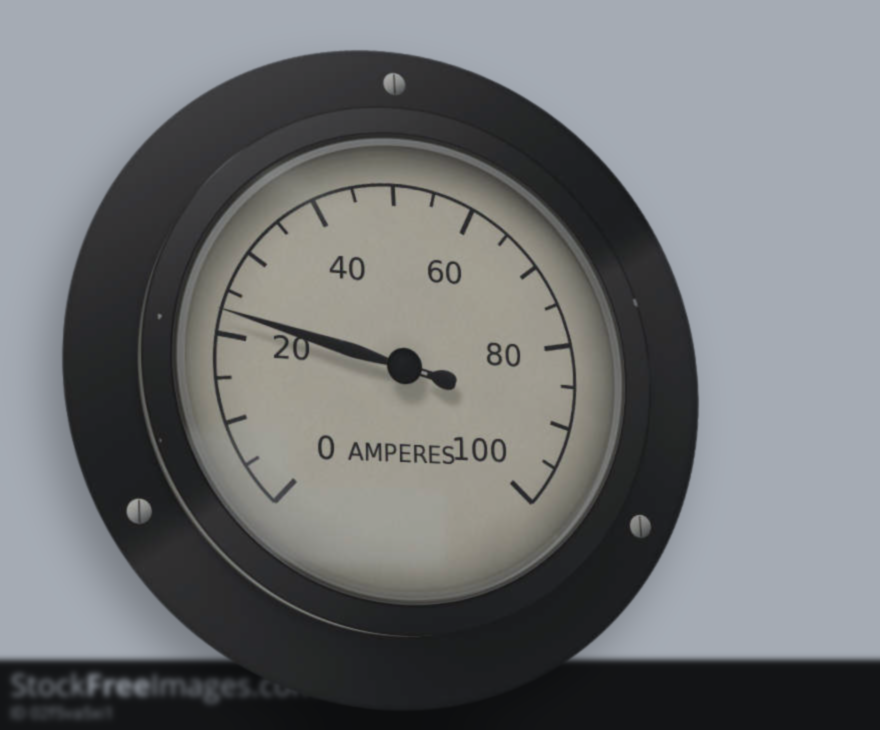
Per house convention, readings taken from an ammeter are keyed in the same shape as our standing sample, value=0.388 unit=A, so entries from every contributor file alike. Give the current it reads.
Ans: value=22.5 unit=A
